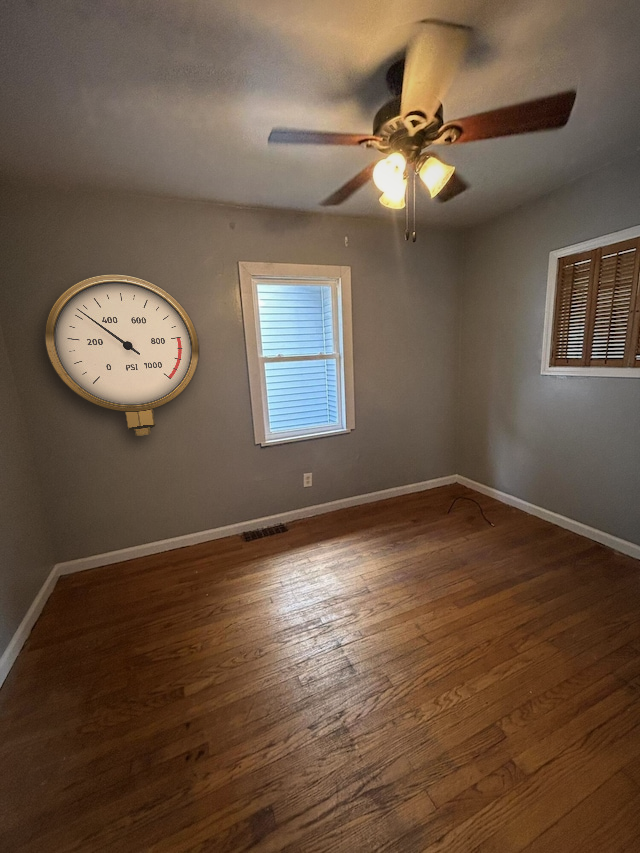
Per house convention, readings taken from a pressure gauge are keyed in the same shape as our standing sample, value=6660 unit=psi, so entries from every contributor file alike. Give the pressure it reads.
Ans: value=325 unit=psi
